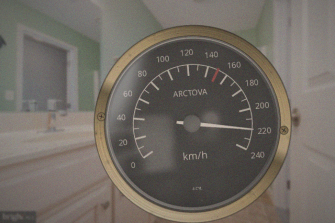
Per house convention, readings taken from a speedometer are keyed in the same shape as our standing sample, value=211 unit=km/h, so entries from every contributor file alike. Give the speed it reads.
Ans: value=220 unit=km/h
